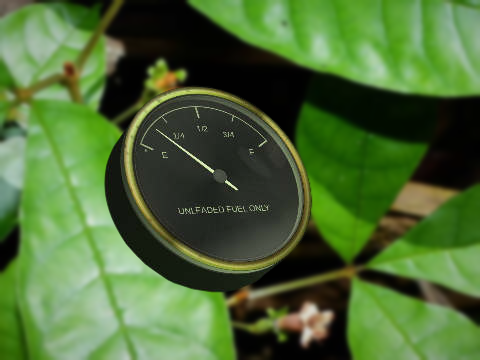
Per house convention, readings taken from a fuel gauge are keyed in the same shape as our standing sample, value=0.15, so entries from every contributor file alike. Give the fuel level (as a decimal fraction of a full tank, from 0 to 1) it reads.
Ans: value=0.125
